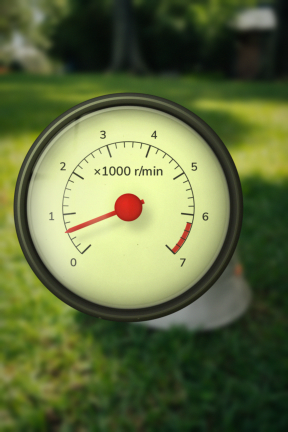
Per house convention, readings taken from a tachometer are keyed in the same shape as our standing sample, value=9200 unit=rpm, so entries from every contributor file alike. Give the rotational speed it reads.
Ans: value=600 unit=rpm
